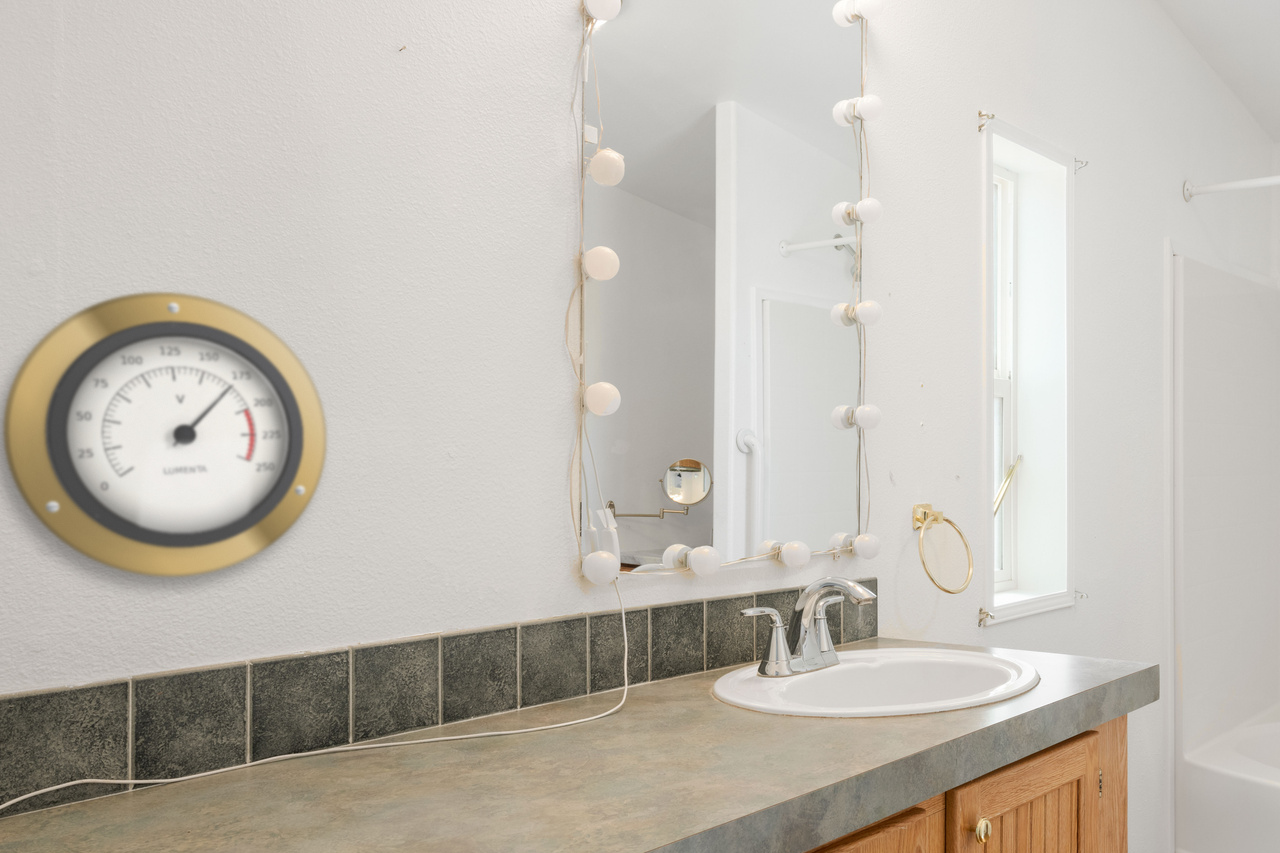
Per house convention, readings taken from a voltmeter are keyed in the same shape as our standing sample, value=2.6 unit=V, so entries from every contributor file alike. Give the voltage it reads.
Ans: value=175 unit=V
